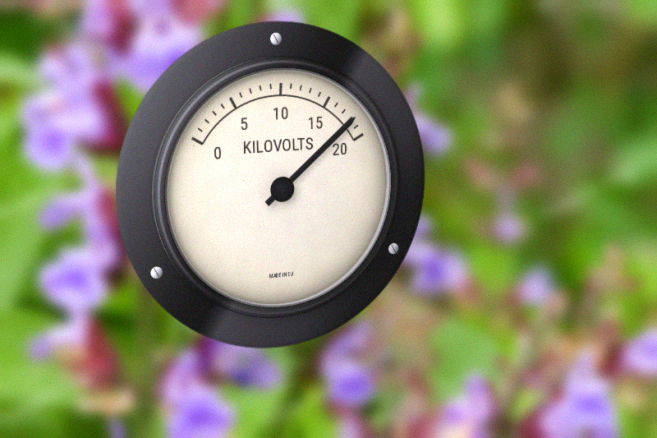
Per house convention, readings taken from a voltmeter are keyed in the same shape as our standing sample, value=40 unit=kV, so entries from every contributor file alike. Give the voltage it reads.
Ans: value=18 unit=kV
